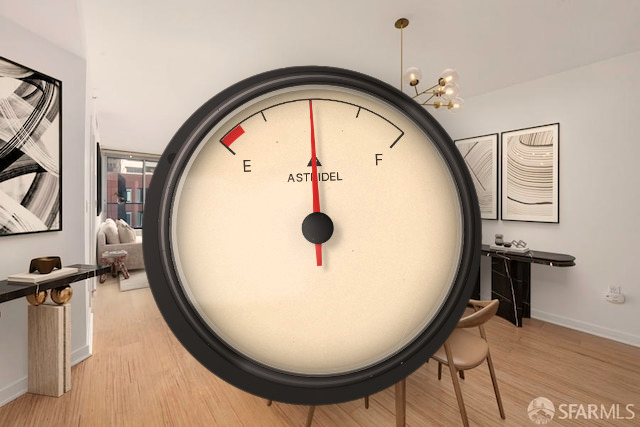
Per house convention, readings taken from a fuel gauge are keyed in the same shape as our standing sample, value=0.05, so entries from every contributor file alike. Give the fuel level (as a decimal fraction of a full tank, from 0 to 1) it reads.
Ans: value=0.5
